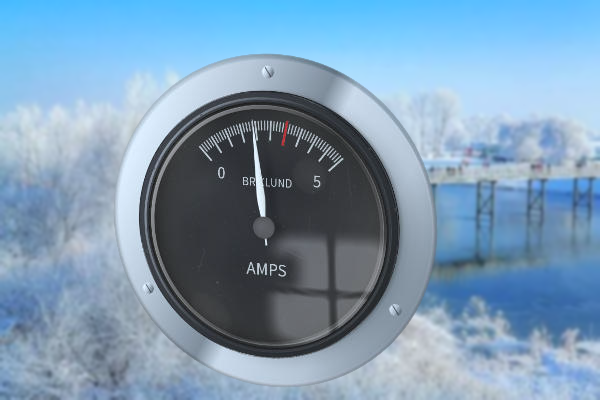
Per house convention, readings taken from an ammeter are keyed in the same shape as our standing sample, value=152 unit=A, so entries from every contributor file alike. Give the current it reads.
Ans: value=2 unit=A
